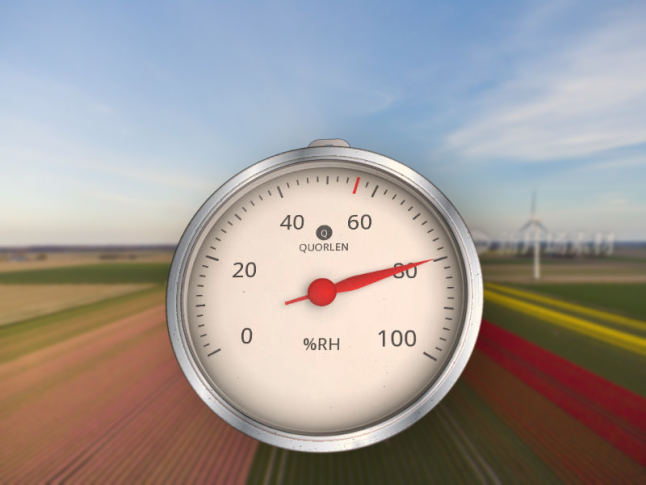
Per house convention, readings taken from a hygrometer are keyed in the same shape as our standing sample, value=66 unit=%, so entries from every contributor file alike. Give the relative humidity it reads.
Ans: value=80 unit=%
